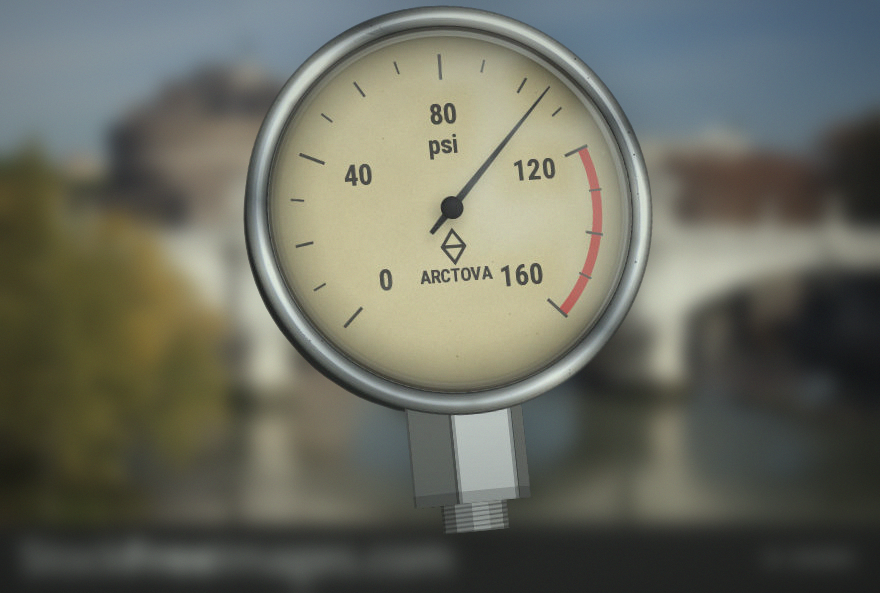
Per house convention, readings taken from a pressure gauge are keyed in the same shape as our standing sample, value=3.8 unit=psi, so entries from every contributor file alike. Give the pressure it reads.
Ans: value=105 unit=psi
